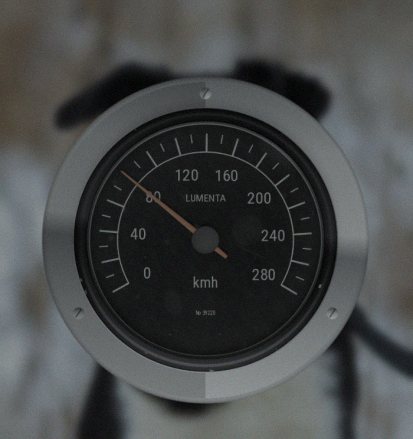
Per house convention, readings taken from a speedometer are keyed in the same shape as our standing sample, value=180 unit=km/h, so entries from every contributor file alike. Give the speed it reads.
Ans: value=80 unit=km/h
